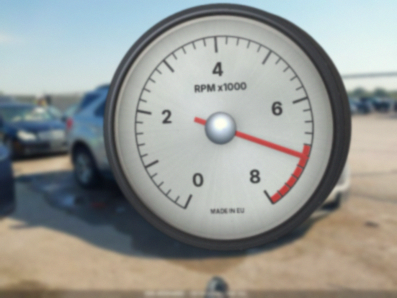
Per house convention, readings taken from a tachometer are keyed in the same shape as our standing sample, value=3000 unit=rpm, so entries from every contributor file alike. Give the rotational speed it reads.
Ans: value=7000 unit=rpm
